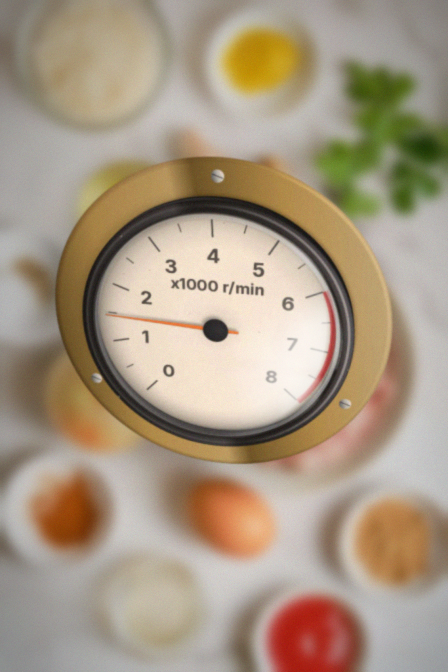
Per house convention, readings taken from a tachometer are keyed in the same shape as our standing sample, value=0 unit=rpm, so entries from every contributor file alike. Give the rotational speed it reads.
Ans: value=1500 unit=rpm
